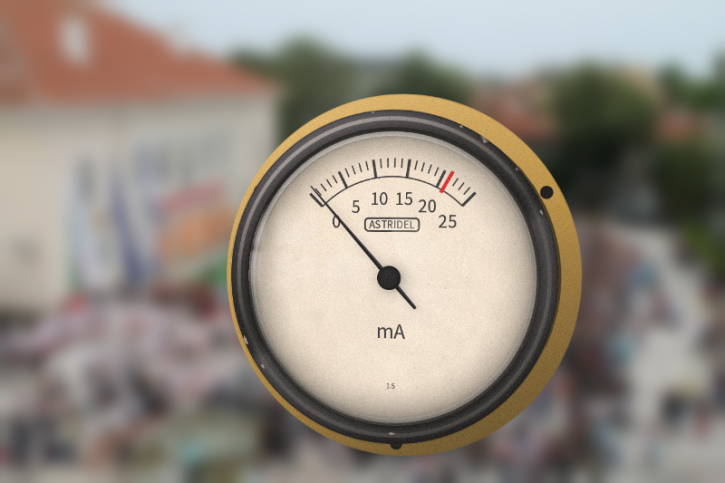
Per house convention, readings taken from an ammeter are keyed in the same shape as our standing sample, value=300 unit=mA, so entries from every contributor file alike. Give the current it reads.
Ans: value=1 unit=mA
